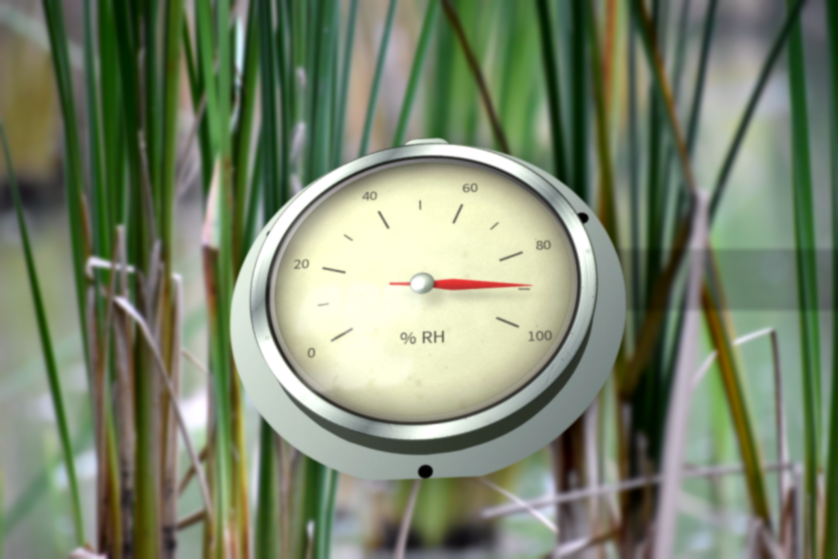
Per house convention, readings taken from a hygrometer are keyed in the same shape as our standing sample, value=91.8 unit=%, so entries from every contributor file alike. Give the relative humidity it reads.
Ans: value=90 unit=%
